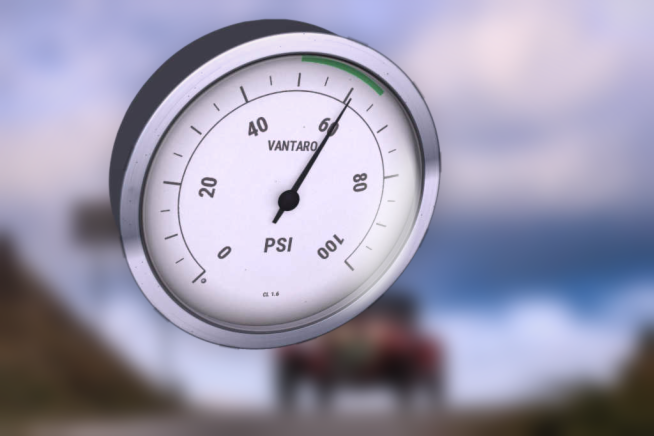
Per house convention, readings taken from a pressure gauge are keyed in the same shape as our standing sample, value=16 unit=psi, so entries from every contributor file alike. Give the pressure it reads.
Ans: value=60 unit=psi
